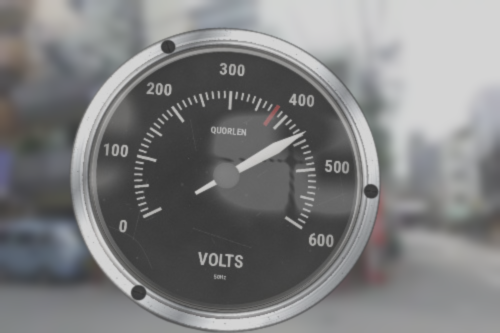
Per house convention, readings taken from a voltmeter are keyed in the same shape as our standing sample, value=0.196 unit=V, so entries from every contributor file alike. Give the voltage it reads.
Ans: value=440 unit=V
